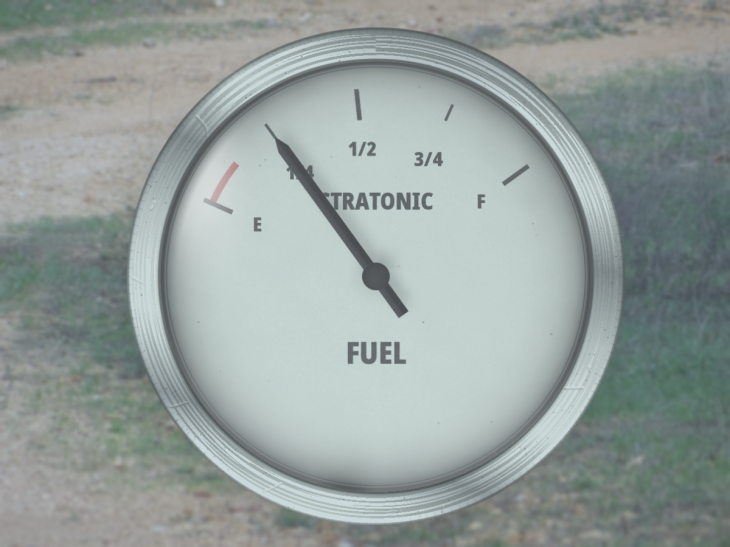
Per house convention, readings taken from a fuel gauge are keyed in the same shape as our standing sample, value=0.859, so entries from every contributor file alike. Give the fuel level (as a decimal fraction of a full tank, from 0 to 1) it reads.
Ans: value=0.25
